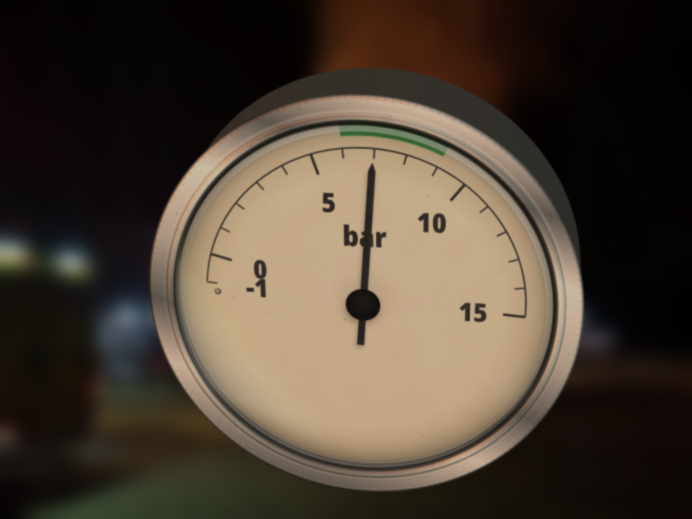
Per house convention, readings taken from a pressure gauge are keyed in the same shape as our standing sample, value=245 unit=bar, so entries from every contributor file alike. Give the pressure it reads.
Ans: value=7 unit=bar
